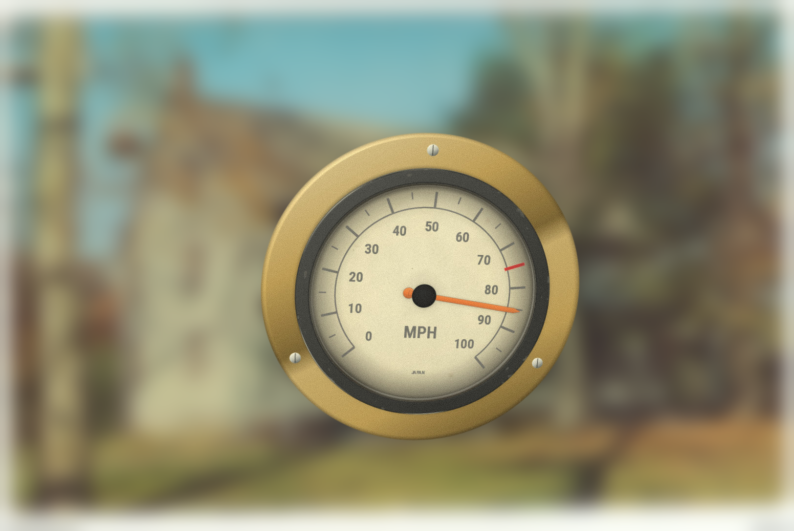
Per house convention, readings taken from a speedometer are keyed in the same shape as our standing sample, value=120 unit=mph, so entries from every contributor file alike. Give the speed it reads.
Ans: value=85 unit=mph
